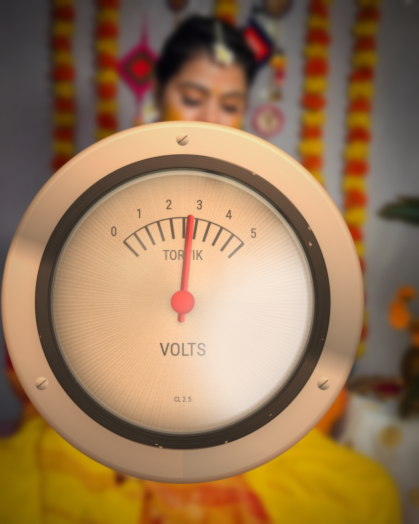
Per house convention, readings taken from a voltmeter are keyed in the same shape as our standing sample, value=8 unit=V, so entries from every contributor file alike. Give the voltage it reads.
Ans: value=2.75 unit=V
